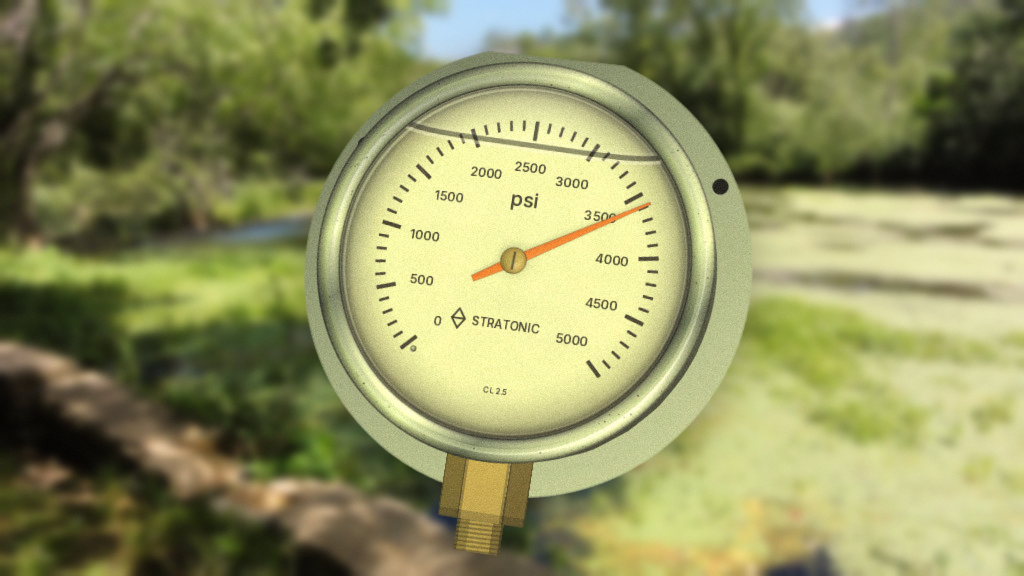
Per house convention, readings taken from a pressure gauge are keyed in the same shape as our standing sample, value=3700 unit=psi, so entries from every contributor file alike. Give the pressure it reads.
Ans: value=3600 unit=psi
